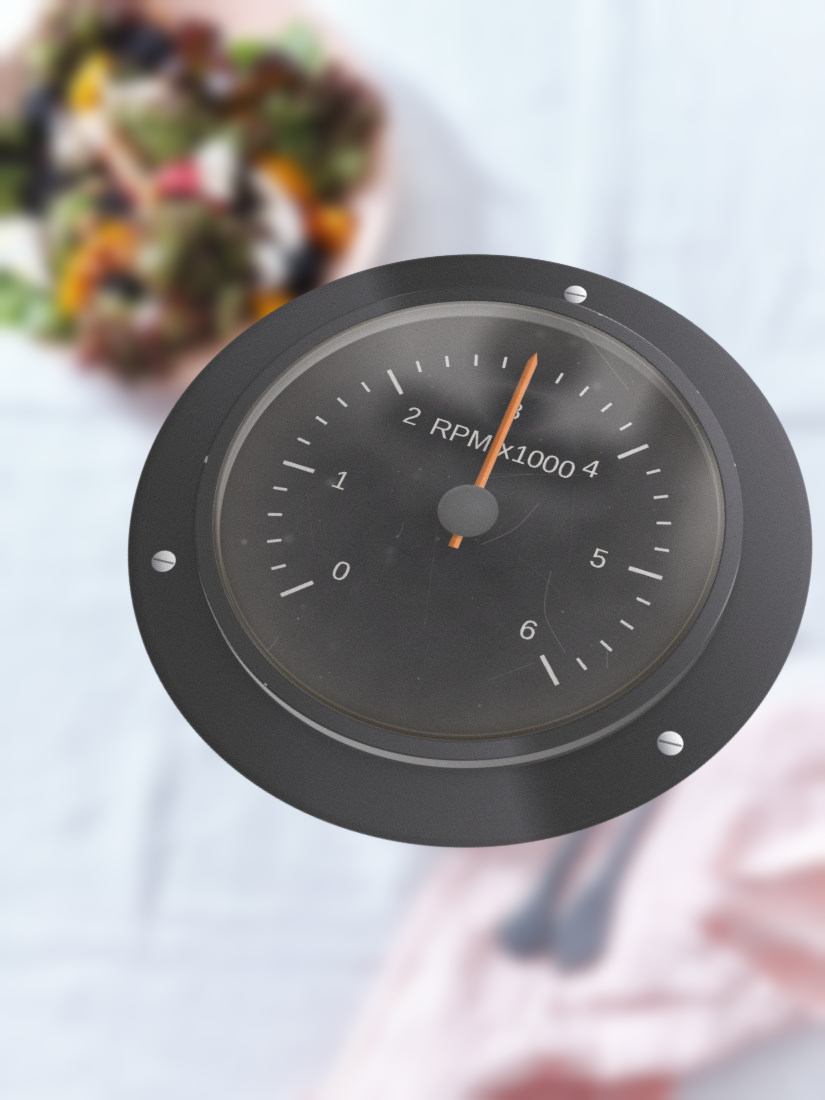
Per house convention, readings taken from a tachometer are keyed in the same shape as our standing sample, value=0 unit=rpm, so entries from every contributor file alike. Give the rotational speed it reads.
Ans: value=3000 unit=rpm
